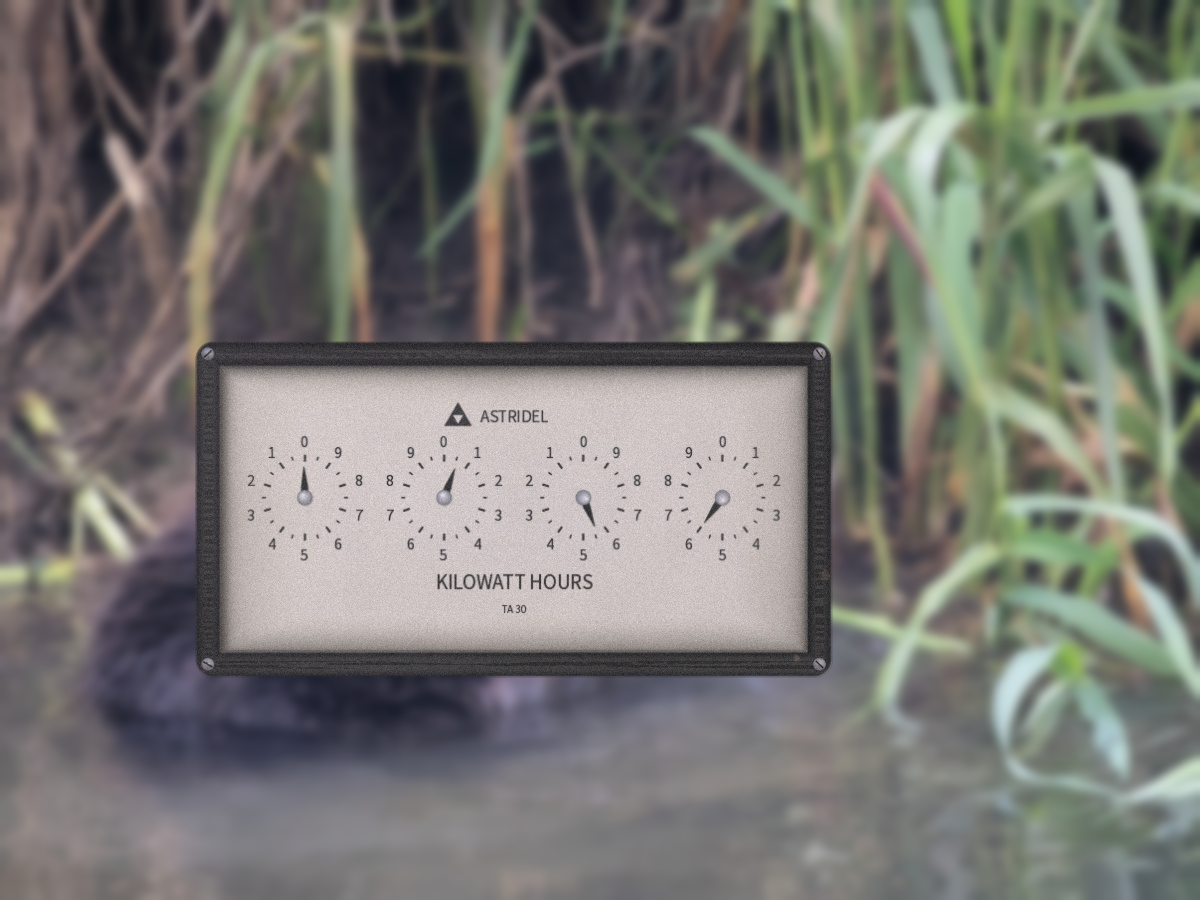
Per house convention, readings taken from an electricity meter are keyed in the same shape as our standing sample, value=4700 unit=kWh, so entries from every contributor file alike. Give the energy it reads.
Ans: value=56 unit=kWh
